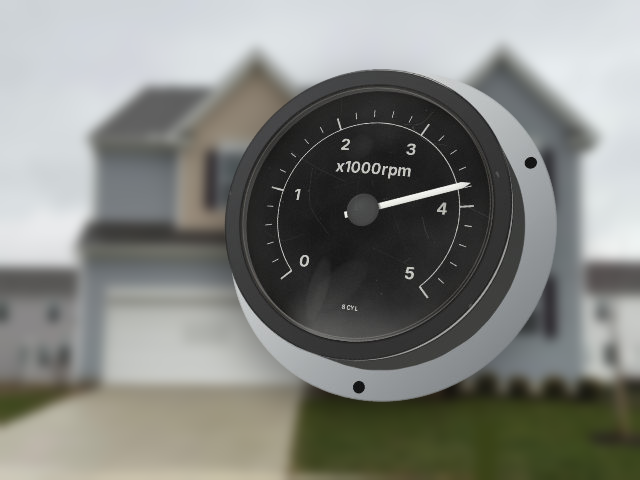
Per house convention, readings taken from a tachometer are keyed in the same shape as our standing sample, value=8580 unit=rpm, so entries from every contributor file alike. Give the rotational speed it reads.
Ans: value=3800 unit=rpm
